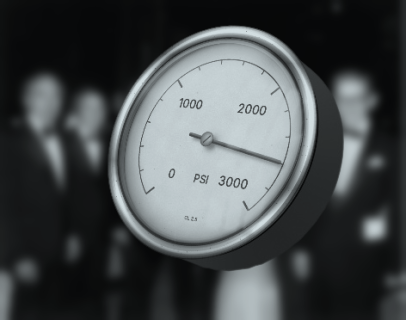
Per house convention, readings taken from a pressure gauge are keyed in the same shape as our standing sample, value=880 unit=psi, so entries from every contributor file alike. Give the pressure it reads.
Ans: value=2600 unit=psi
